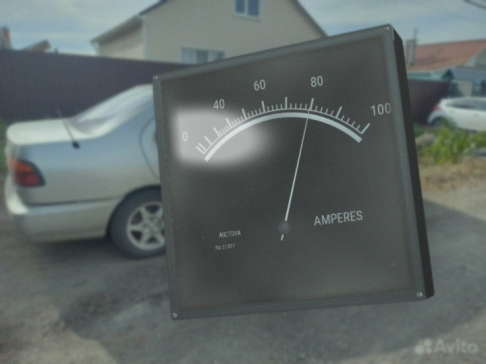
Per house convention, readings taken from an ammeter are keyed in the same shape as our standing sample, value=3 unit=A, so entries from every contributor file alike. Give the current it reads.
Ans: value=80 unit=A
